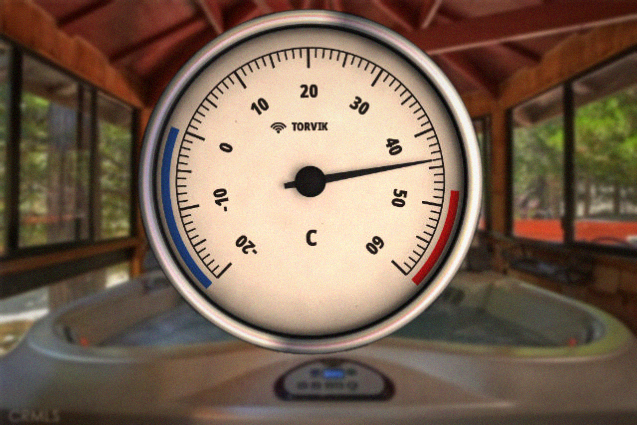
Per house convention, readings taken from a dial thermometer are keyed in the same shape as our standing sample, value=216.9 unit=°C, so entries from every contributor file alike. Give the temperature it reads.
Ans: value=44 unit=°C
